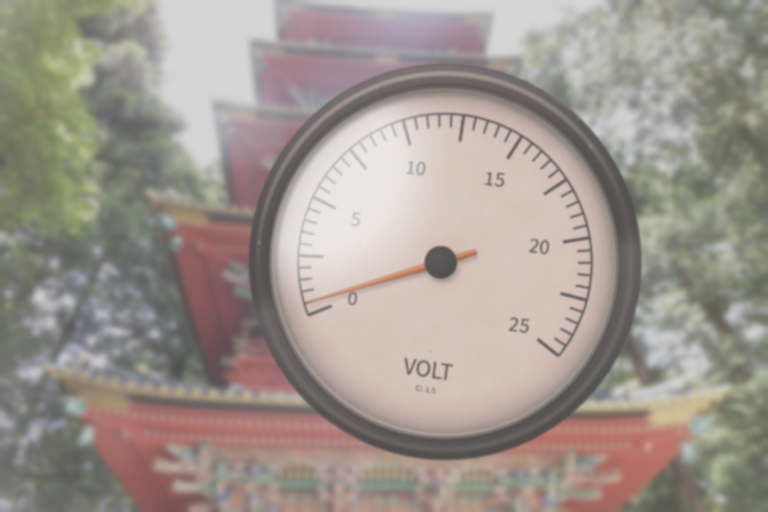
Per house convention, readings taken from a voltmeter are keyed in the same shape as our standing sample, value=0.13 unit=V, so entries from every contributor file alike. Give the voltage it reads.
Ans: value=0.5 unit=V
